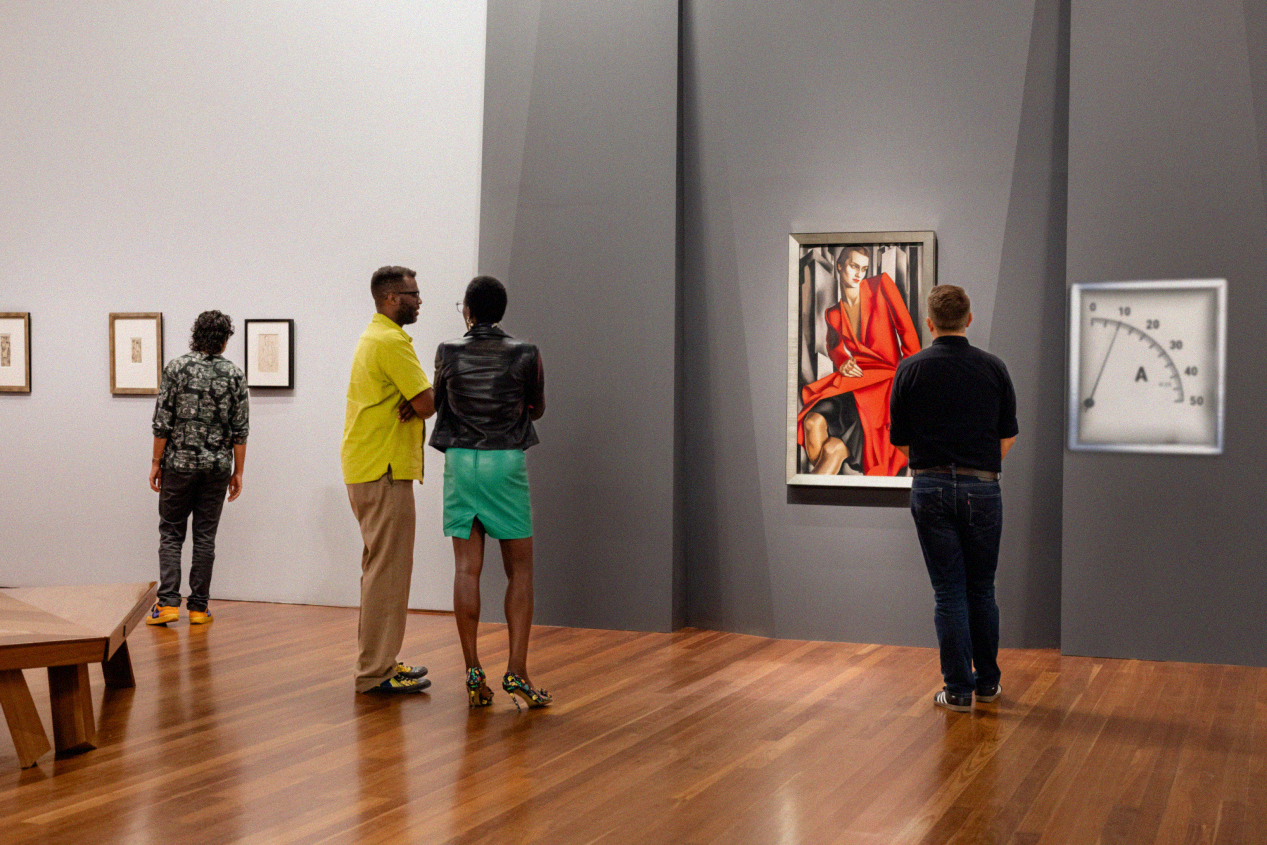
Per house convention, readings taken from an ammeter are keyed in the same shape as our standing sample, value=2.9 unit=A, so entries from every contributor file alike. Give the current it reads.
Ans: value=10 unit=A
